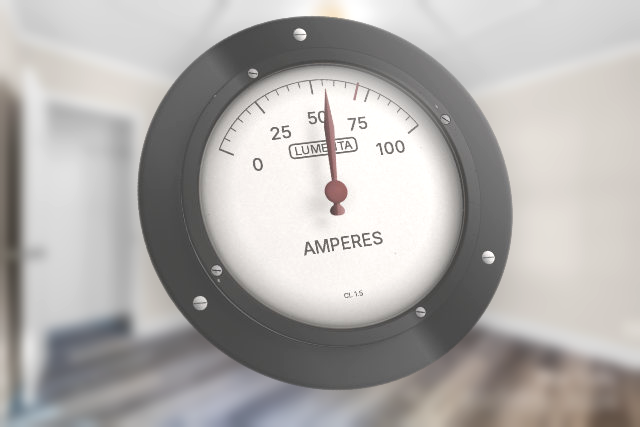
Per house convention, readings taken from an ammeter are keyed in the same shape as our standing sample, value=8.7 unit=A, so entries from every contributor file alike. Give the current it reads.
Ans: value=55 unit=A
